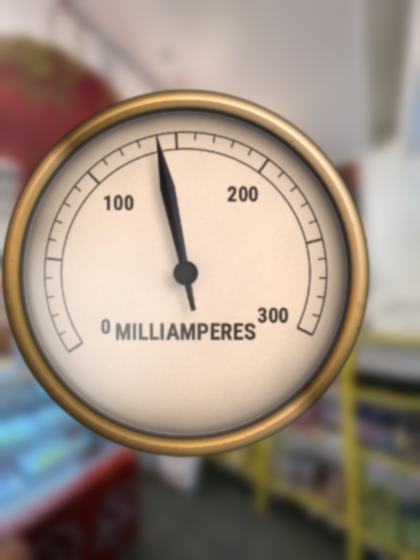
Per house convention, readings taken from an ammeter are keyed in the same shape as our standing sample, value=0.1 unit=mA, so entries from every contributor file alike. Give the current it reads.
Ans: value=140 unit=mA
